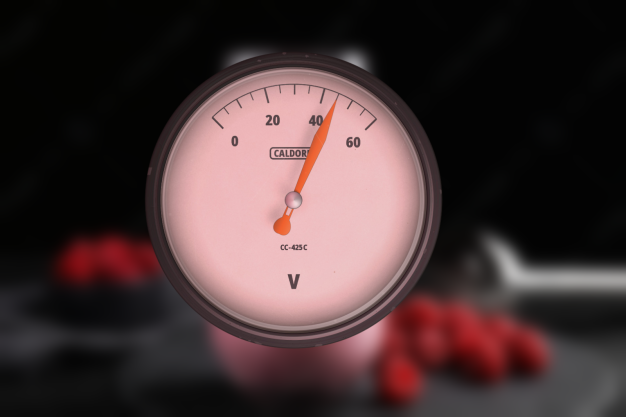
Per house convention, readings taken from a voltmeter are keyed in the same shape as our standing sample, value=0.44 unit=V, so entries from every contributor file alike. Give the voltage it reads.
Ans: value=45 unit=V
